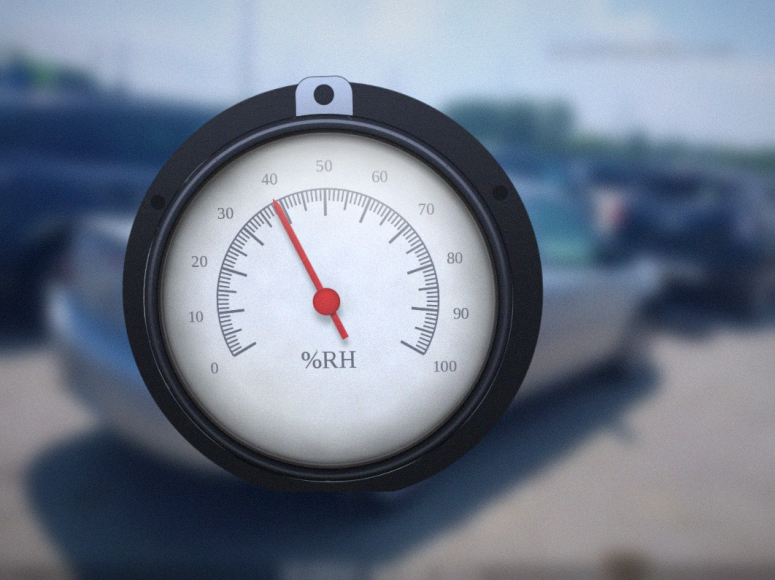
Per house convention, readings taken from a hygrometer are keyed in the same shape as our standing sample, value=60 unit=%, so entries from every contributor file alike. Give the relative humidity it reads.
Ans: value=39 unit=%
